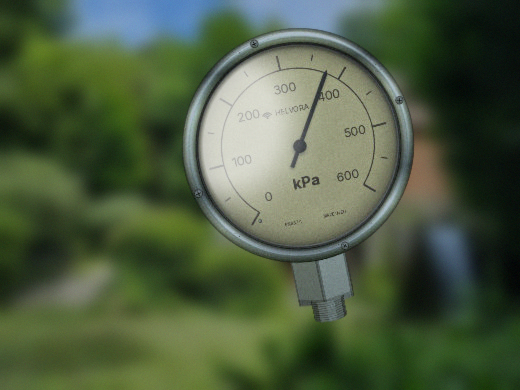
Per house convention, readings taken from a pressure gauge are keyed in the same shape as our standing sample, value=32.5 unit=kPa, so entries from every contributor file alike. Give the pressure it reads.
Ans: value=375 unit=kPa
